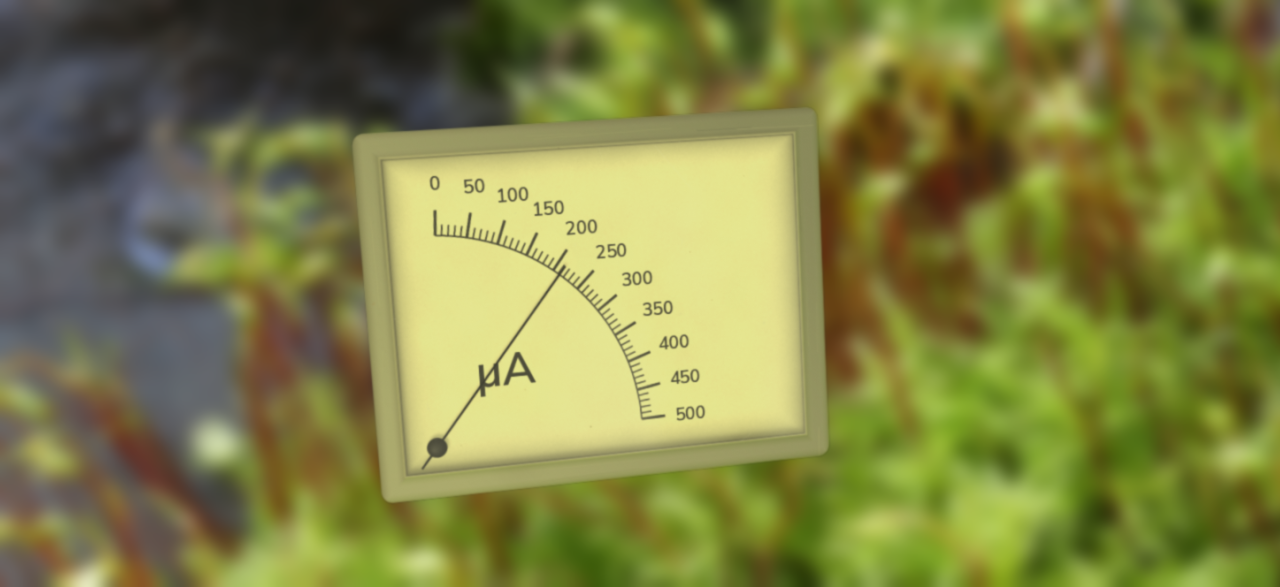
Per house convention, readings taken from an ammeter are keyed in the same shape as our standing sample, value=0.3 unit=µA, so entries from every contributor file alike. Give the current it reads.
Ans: value=210 unit=µA
